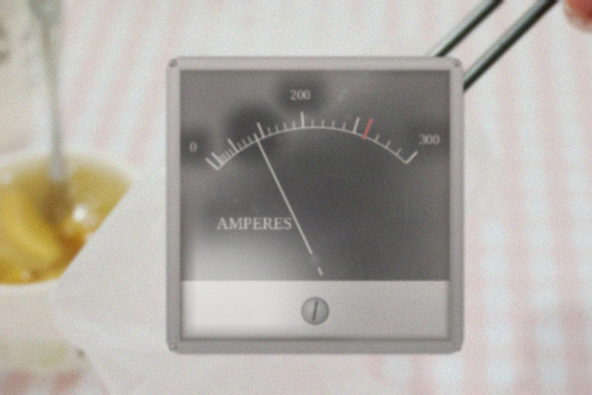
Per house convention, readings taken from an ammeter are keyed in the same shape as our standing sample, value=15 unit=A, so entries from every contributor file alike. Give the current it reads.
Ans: value=140 unit=A
